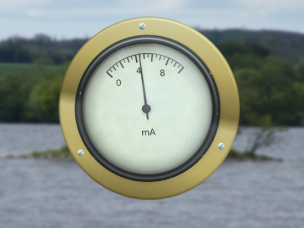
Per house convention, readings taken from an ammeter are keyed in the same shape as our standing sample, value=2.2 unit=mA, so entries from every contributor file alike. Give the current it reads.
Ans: value=4.5 unit=mA
